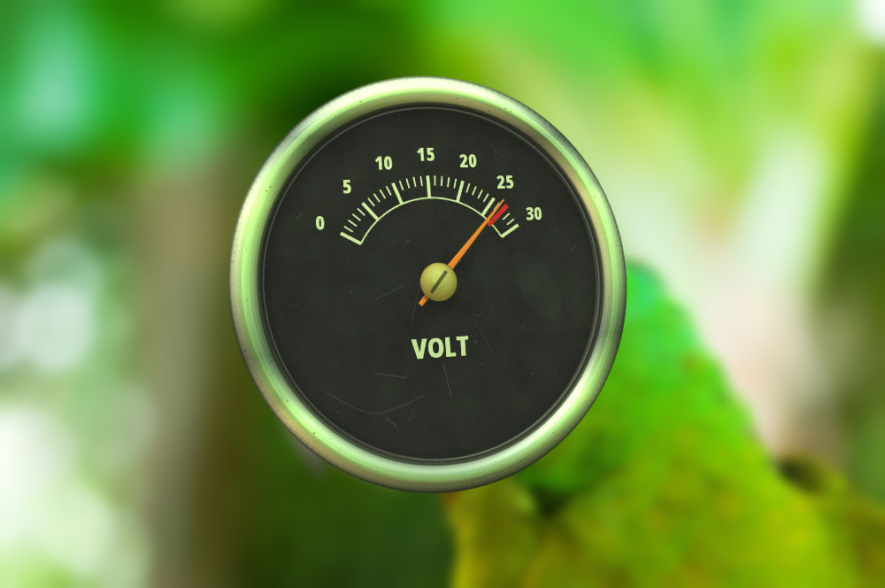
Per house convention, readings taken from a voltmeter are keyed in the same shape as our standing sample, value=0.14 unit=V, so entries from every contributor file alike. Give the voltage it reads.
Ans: value=26 unit=V
